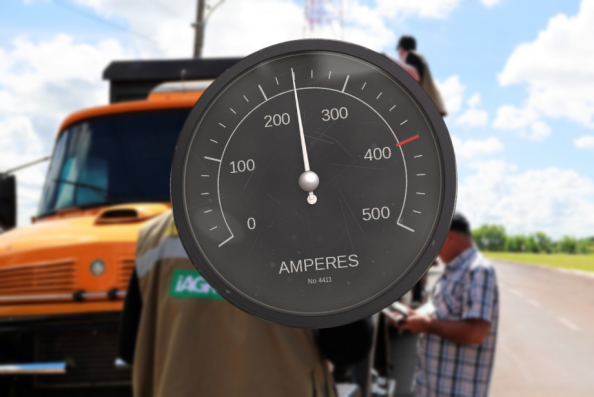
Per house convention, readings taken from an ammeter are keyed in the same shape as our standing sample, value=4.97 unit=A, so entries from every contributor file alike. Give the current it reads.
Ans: value=240 unit=A
